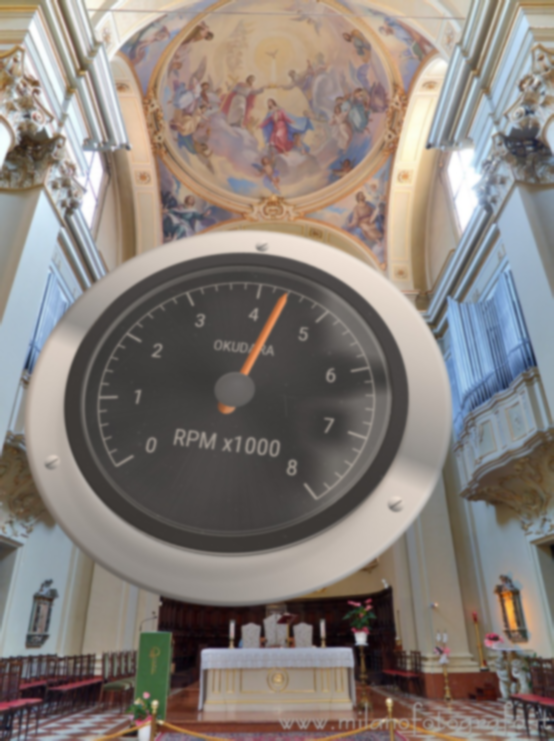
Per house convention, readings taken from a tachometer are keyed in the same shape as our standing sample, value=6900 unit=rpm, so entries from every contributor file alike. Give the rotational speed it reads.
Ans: value=4400 unit=rpm
